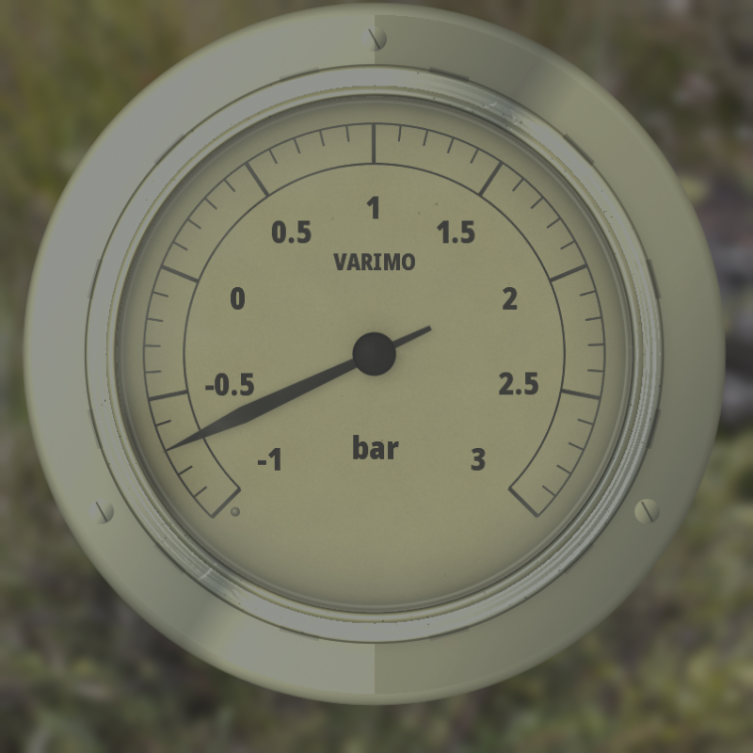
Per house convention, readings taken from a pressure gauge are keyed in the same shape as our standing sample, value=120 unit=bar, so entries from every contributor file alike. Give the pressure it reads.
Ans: value=-0.7 unit=bar
